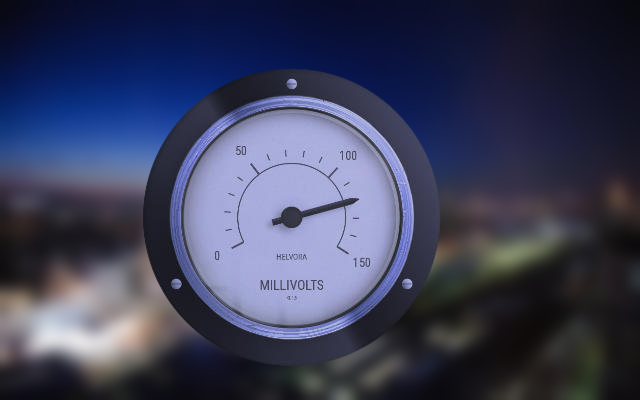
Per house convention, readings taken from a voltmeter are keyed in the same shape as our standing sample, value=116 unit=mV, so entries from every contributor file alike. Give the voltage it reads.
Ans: value=120 unit=mV
